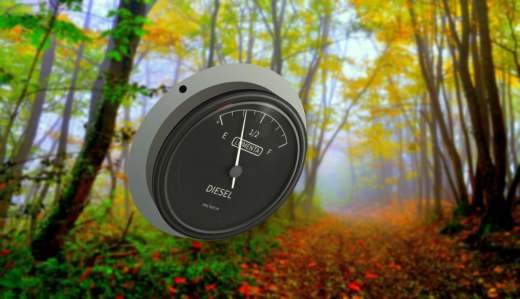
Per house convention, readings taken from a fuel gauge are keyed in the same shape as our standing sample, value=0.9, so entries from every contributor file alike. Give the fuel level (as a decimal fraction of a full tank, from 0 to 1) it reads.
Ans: value=0.25
